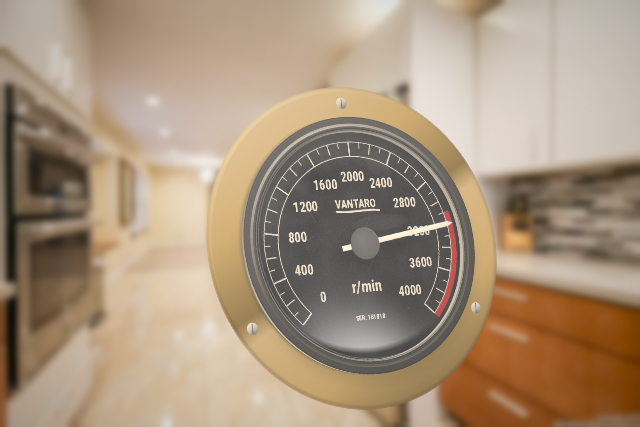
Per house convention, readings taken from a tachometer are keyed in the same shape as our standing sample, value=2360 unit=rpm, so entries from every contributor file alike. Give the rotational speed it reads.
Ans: value=3200 unit=rpm
